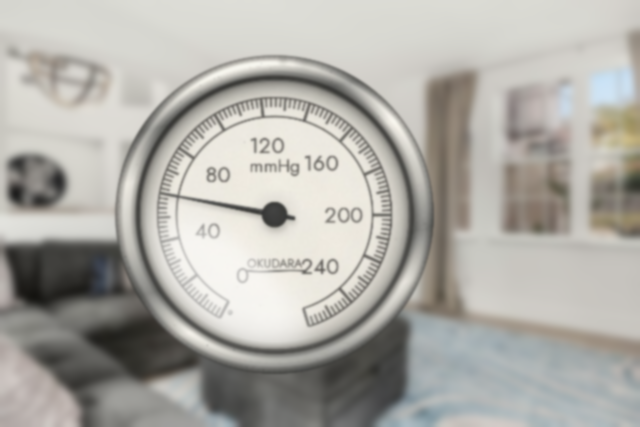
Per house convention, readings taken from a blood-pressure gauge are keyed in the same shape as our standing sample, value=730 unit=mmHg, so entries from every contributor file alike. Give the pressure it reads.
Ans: value=60 unit=mmHg
